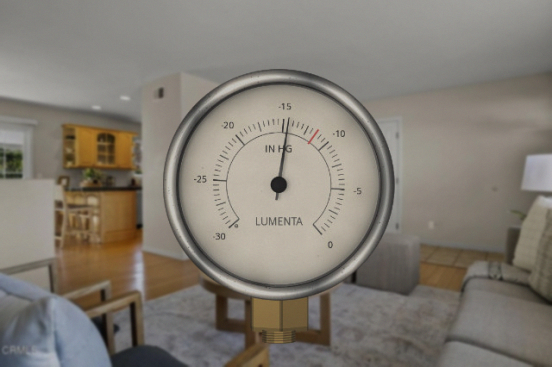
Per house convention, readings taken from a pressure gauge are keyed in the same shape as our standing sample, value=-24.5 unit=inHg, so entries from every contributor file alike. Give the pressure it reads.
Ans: value=-14.5 unit=inHg
